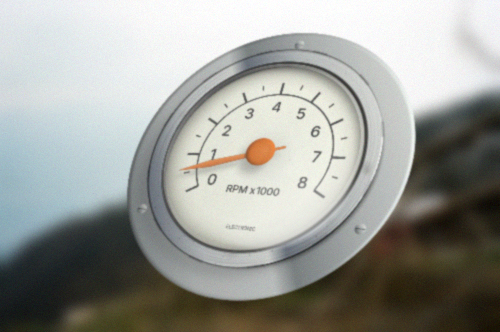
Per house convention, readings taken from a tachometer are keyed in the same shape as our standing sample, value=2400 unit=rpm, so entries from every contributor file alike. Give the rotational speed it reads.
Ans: value=500 unit=rpm
